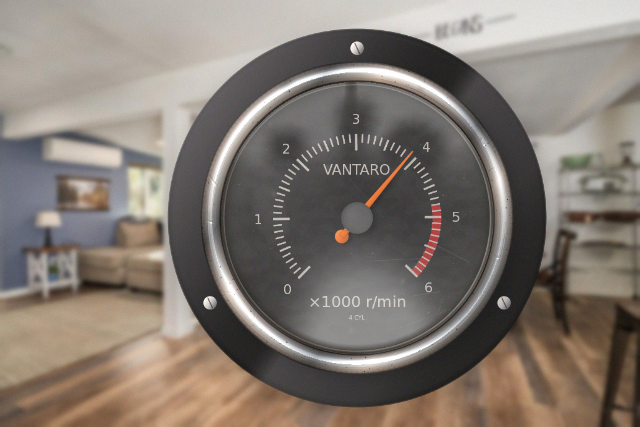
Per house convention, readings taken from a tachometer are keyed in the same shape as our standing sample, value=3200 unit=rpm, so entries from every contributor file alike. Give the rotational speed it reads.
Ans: value=3900 unit=rpm
